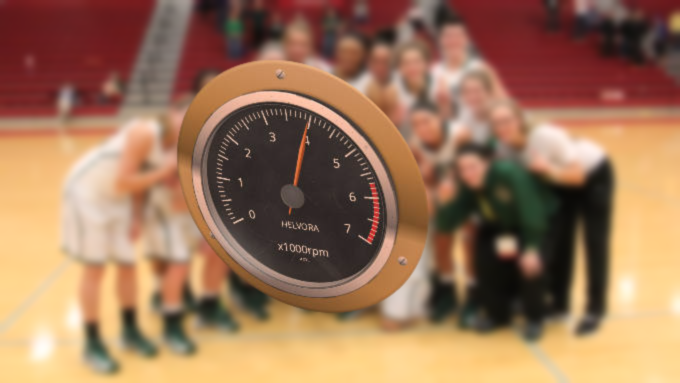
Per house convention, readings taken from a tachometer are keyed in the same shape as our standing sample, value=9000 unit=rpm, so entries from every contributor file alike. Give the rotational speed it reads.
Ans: value=4000 unit=rpm
